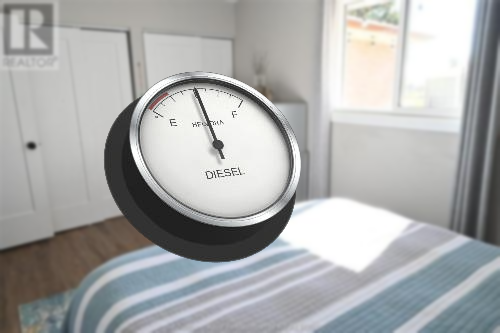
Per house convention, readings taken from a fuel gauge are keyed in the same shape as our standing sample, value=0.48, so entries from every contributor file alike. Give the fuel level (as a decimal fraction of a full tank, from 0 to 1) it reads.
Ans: value=0.5
